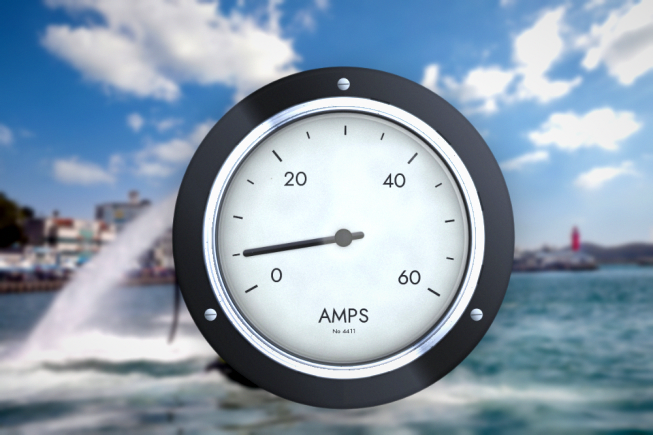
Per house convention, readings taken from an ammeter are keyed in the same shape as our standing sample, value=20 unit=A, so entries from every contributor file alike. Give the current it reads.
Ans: value=5 unit=A
